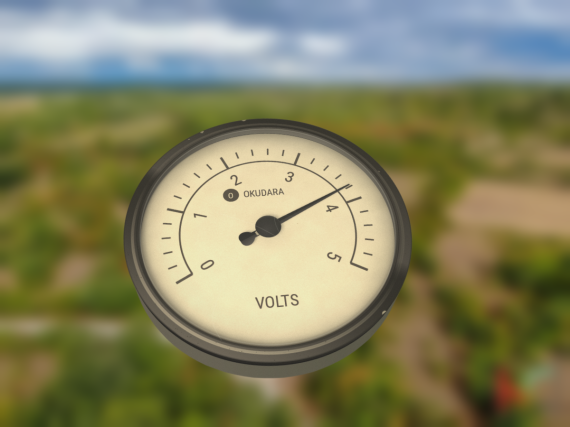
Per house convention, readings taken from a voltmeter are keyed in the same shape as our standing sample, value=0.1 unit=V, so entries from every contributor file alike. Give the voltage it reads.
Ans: value=3.8 unit=V
